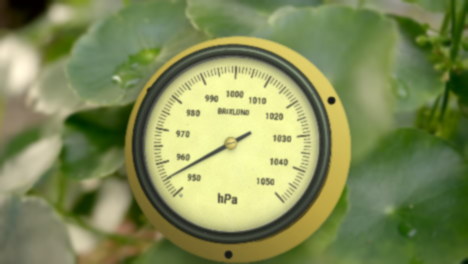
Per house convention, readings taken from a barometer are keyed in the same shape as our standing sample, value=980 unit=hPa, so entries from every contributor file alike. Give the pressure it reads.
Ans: value=955 unit=hPa
